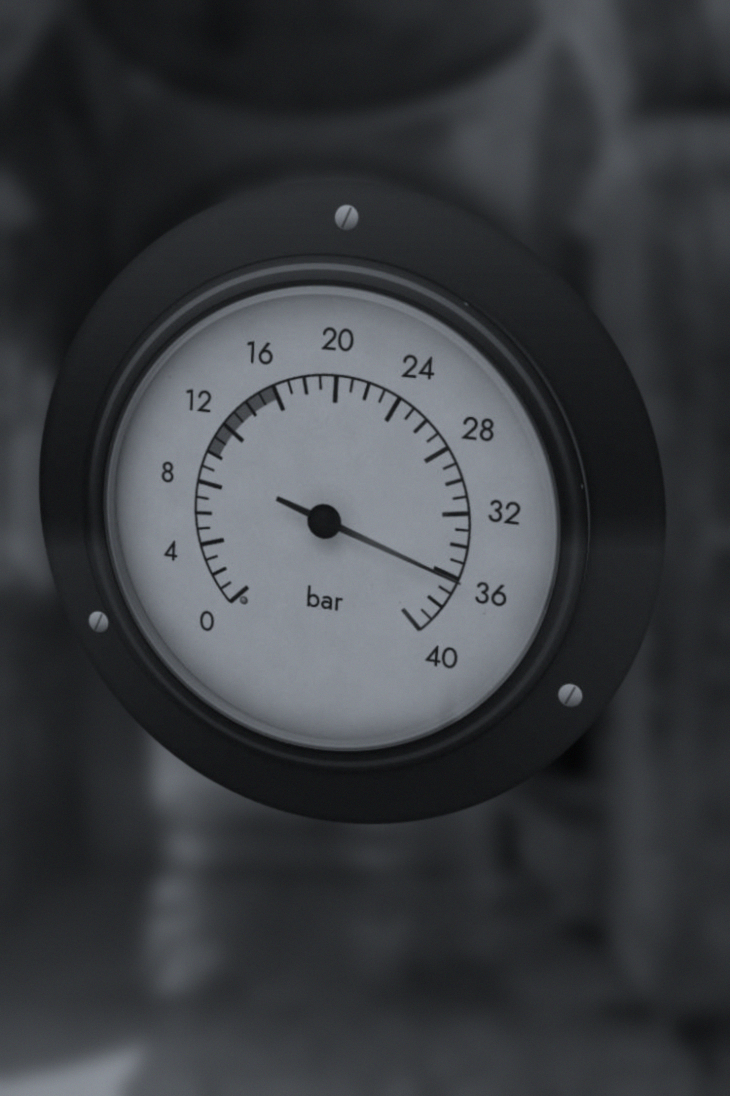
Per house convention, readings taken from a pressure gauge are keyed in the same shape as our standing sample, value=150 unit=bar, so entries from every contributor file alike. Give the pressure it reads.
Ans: value=36 unit=bar
